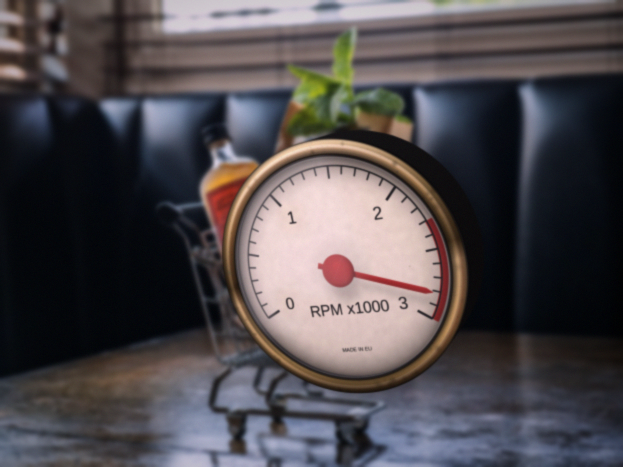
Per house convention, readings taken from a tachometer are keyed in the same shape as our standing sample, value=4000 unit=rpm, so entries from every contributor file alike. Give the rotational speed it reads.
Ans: value=2800 unit=rpm
